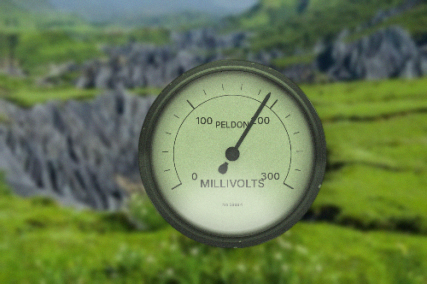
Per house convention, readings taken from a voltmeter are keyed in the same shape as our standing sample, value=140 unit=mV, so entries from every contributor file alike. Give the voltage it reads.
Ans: value=190 unit=mV
